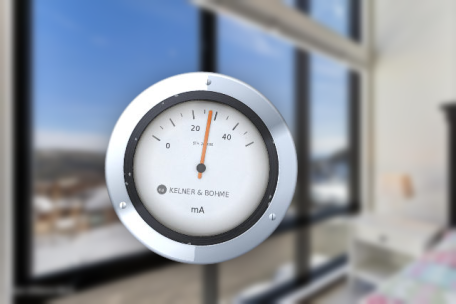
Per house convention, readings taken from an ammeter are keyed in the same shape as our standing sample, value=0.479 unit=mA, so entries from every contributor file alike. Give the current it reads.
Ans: value=27.5 unit=mA
